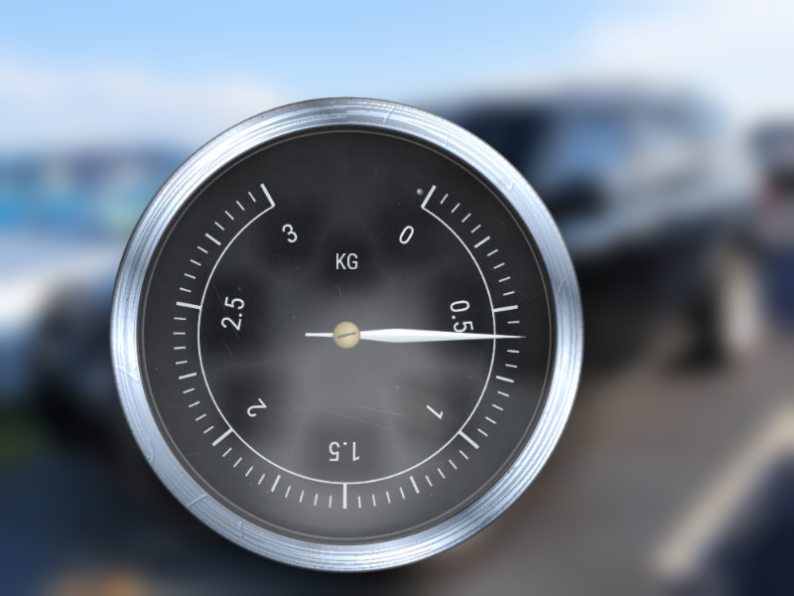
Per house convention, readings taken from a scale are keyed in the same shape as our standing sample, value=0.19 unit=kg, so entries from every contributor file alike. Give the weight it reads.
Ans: value=0.6 unit=kg
